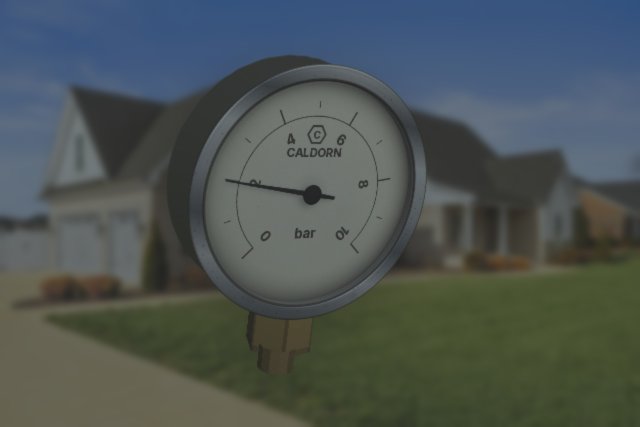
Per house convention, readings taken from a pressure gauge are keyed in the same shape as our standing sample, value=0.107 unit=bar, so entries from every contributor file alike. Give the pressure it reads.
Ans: value=2 unit=bar
